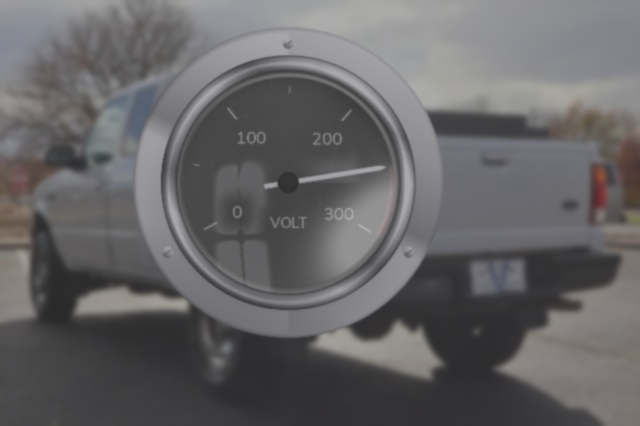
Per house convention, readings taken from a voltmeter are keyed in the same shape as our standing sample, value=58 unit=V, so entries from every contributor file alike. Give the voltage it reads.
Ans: value=250 unit=V
